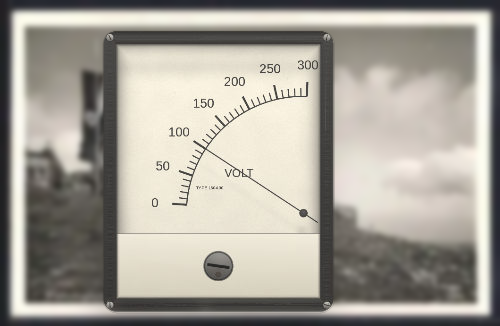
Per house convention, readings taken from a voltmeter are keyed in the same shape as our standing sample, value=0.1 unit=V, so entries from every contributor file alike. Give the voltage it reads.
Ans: value=100 unit=V
